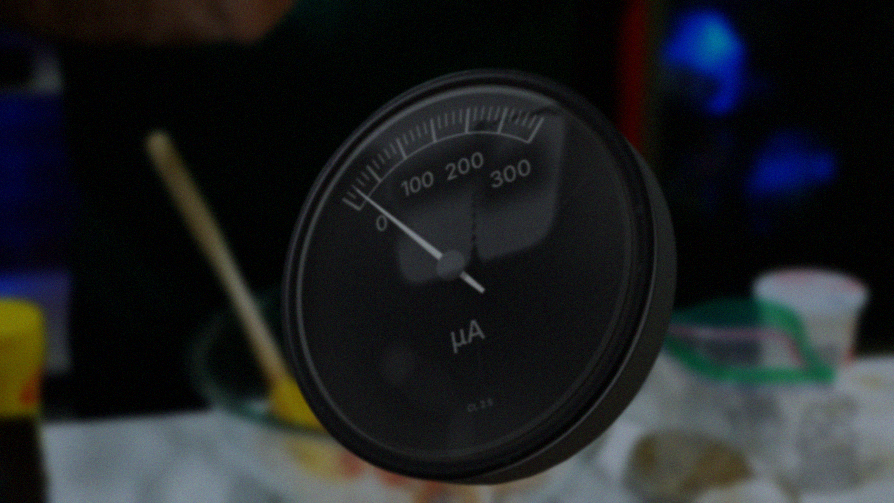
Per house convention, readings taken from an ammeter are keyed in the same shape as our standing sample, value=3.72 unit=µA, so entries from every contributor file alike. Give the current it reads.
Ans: value=20 unit=µA
